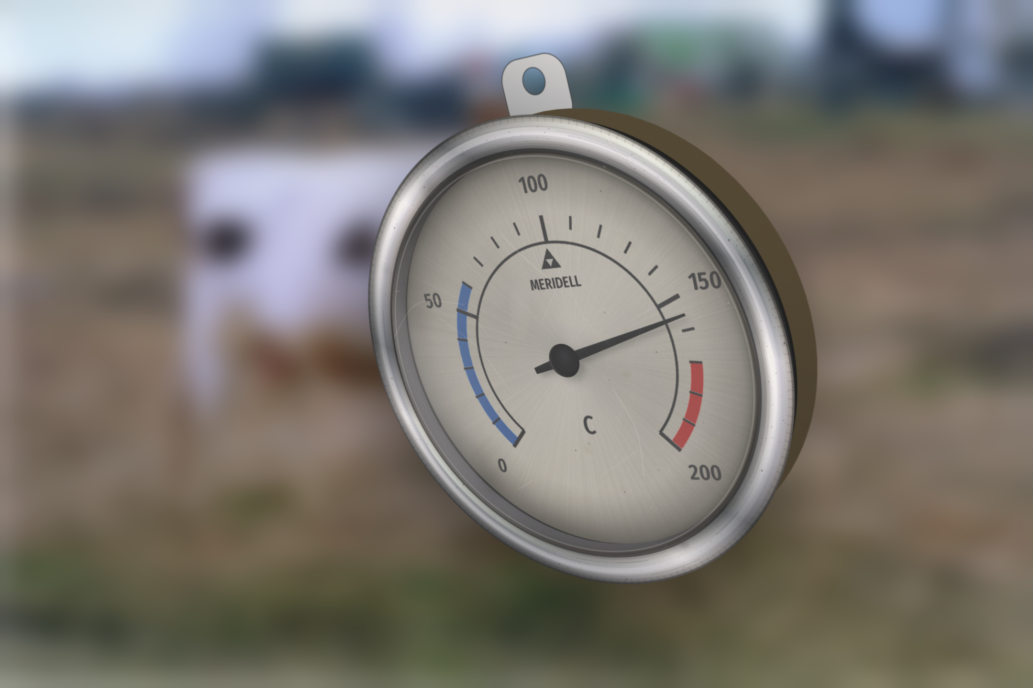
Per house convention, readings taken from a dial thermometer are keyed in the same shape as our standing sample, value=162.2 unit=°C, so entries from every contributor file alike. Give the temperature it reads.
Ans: value=155 unit=°C
